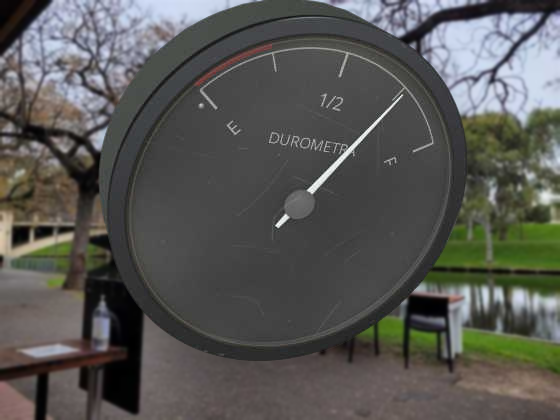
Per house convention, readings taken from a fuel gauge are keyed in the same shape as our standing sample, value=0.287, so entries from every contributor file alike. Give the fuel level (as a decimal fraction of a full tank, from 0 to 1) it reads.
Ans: value=0.75
